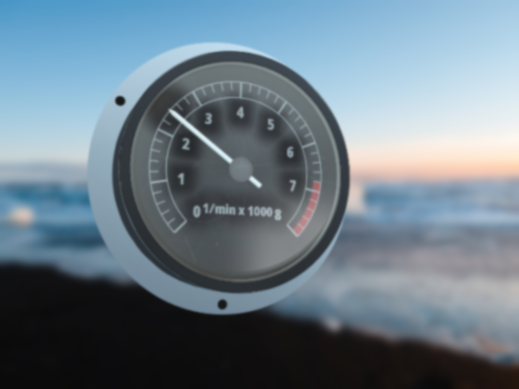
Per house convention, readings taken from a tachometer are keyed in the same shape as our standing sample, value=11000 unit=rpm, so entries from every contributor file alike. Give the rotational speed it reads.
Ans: value=2400 unit=rpm
